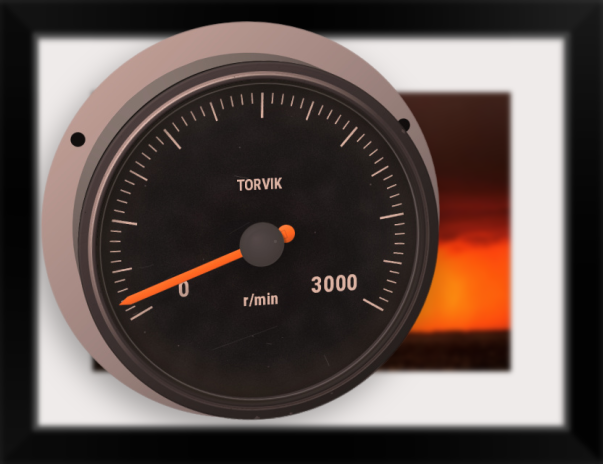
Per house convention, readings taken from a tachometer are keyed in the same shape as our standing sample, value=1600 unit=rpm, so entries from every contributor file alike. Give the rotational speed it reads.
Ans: value=100 unit=rpm
